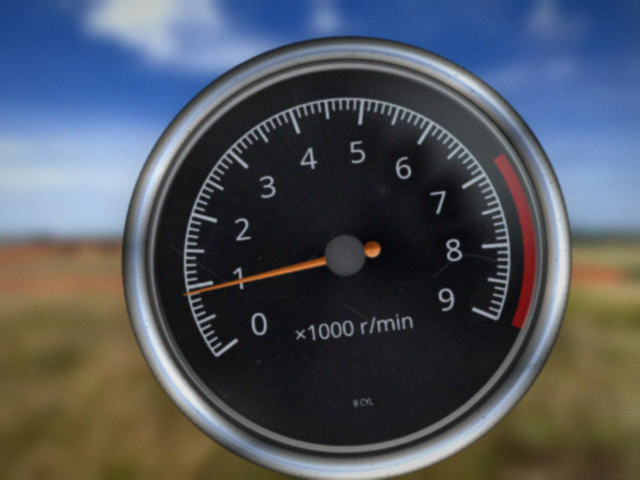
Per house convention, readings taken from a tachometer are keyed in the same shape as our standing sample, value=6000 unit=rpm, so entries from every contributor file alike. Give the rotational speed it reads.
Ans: value=900 unit=rpm
